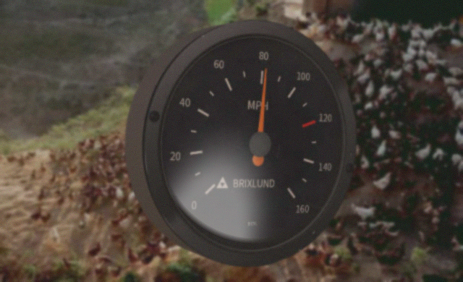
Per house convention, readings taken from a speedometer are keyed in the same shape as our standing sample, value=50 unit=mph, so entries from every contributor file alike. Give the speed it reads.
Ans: value=80 unit=mph
